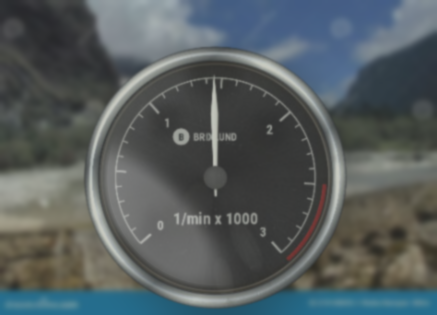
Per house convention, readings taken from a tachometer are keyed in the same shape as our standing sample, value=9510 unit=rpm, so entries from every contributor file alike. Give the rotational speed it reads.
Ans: value=1450 unit=rpm
